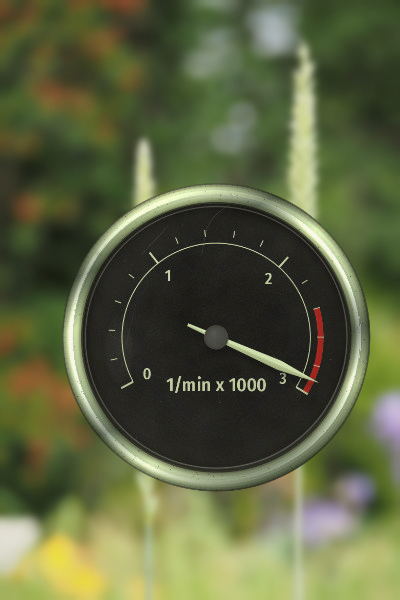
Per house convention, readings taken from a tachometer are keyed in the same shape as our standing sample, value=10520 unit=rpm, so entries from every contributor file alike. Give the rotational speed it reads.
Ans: value=2900 unit=rpm
